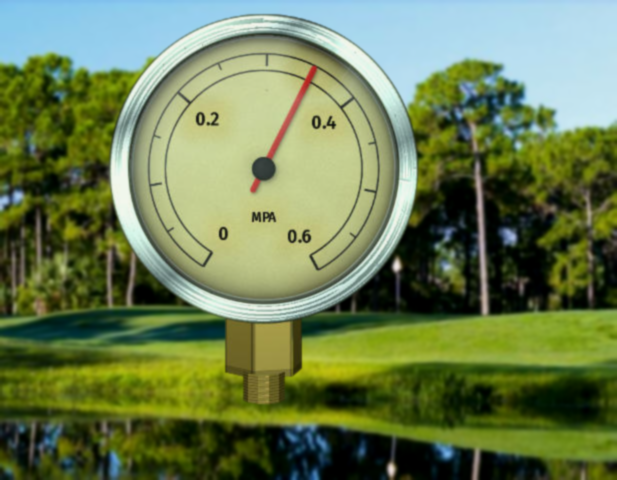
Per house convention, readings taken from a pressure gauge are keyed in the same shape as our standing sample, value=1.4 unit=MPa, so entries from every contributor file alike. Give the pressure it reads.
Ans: value=0.35 unit=MPa
